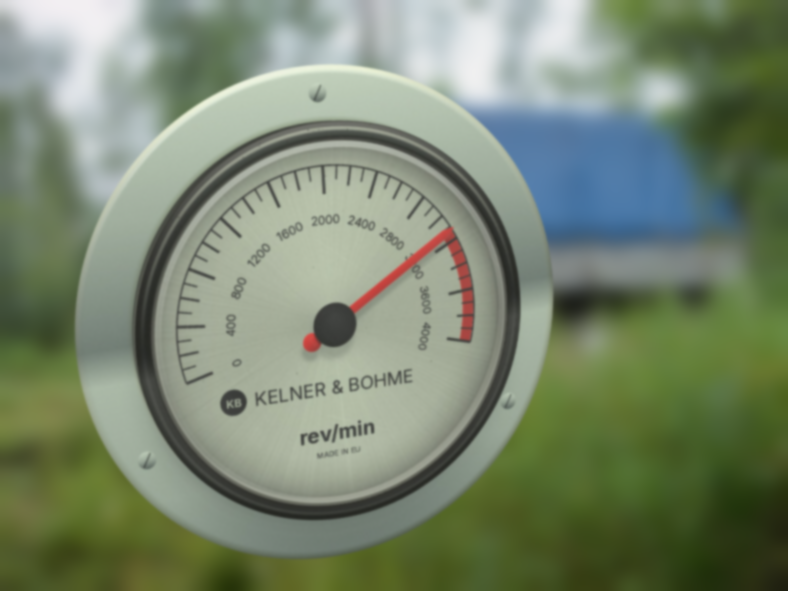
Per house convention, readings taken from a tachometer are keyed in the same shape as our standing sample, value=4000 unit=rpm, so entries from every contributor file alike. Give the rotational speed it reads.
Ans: value=3100 unit=rpm
